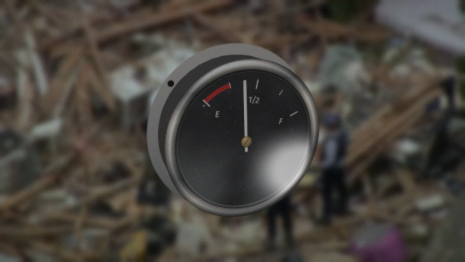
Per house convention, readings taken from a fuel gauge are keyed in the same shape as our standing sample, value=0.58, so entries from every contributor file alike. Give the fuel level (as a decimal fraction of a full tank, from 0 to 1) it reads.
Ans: value=0.375
